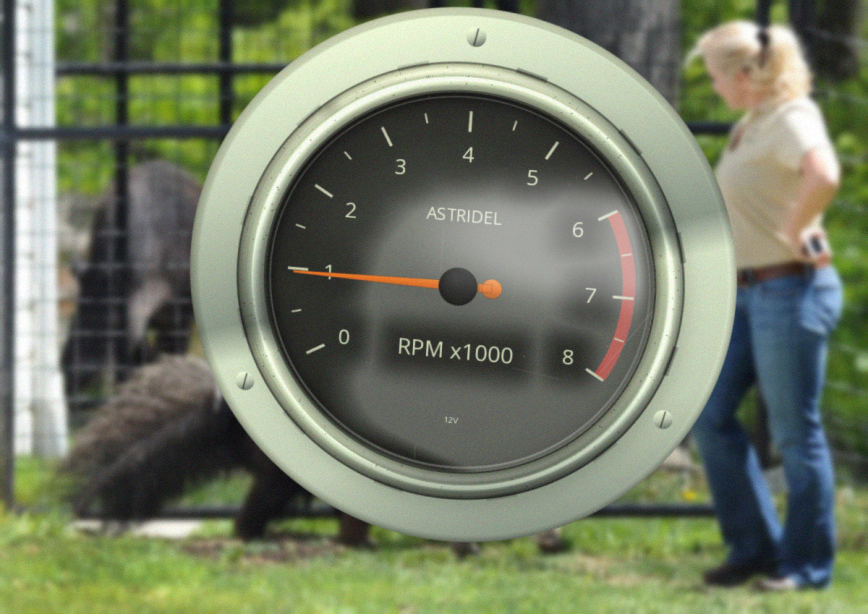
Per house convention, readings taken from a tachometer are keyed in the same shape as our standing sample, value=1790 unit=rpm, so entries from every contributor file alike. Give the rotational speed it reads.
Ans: value=1000 unit=rpm
